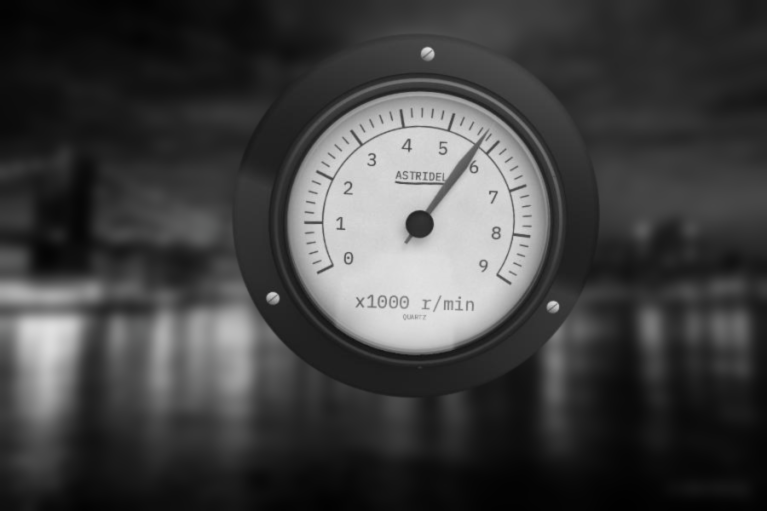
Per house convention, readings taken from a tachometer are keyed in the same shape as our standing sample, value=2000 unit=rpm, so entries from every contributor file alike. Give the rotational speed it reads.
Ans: value=5700 unit=rpm
